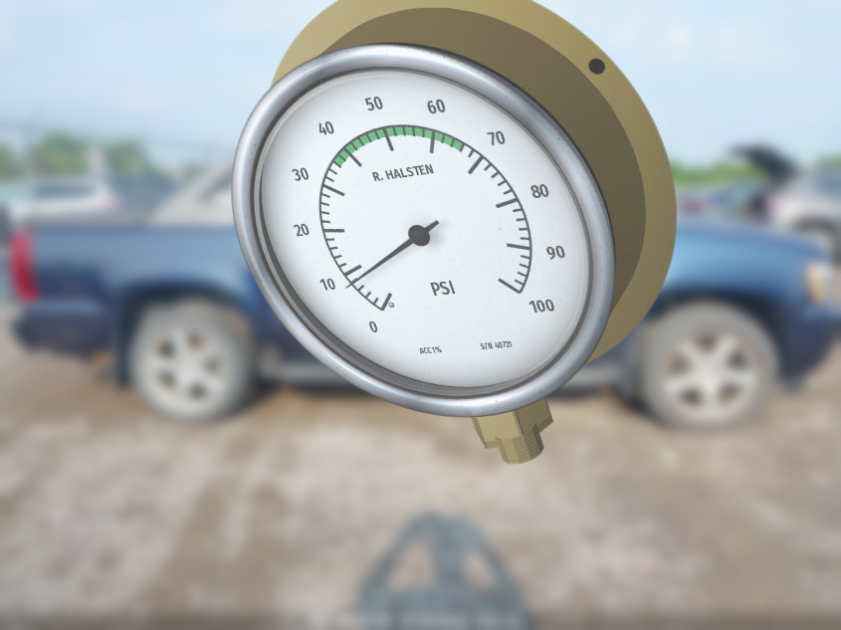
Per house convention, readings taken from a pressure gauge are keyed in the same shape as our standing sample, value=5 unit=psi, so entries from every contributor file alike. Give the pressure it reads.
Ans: value=8 unit=psi
